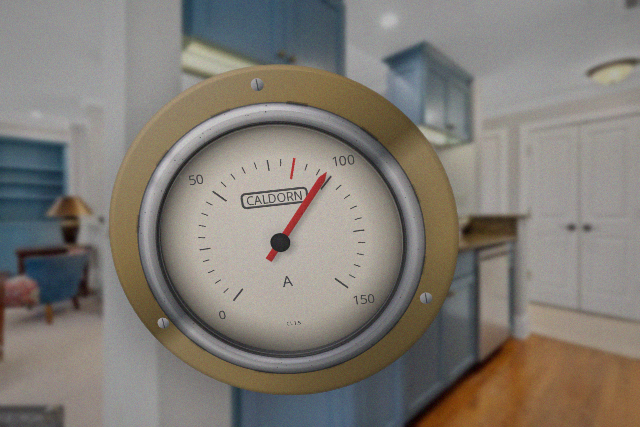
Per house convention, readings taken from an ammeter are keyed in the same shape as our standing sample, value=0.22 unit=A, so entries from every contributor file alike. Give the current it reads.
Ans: value=97.5 unit=A
